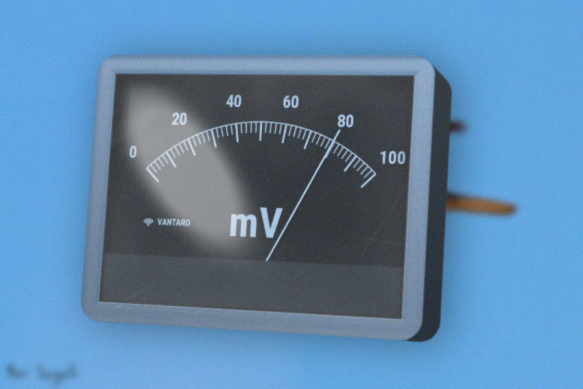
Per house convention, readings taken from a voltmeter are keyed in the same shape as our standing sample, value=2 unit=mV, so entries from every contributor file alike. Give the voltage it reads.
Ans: value=80 unit=mV
